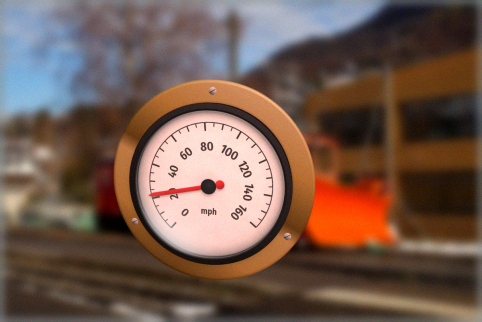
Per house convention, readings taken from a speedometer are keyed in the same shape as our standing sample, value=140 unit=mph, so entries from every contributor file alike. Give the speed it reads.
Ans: value=22.5 unit=mph
